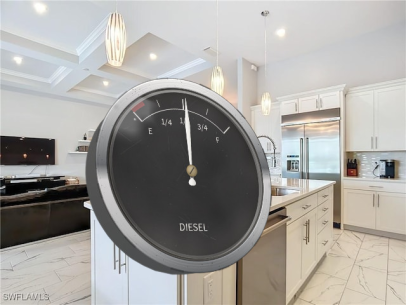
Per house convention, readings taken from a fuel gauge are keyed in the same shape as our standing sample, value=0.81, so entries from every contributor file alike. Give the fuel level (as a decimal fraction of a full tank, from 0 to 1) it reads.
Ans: value=0.5
